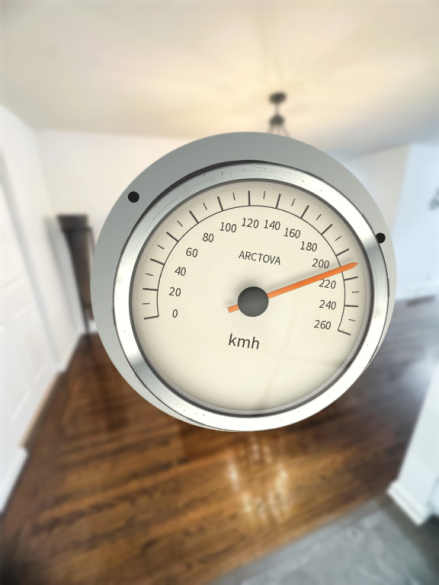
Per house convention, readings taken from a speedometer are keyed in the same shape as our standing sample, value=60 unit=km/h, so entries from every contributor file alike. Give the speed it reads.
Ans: value=210 unit=km/h
